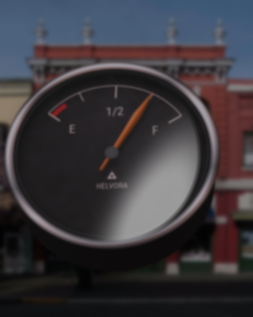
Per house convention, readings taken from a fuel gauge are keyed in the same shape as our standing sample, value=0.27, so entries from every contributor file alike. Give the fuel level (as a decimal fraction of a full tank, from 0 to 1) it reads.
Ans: value=0.75
